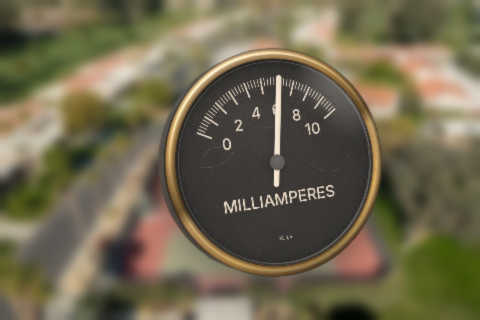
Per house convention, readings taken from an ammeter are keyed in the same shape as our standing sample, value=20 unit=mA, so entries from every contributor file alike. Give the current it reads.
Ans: value=6 unit=mA
